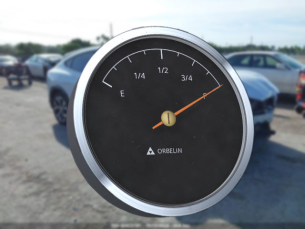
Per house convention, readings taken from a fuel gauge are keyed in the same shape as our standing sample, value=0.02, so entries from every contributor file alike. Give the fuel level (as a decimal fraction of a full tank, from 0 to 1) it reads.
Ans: value=1
